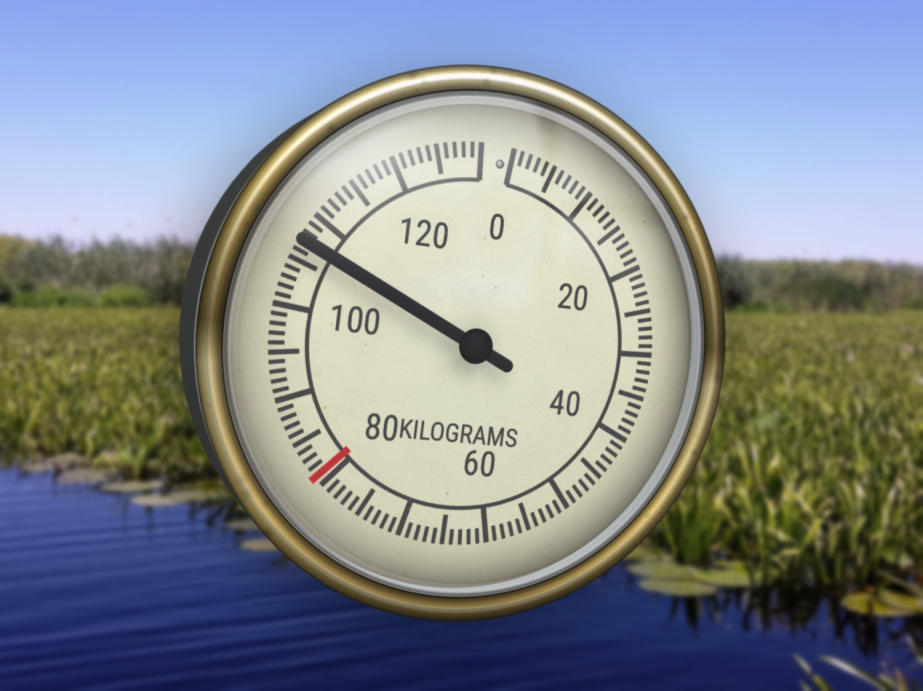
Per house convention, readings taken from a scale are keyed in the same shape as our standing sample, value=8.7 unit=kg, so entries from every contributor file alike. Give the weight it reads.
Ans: value=107 unit=kg
